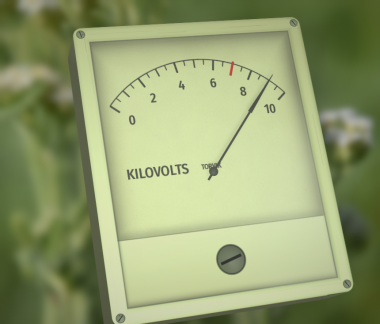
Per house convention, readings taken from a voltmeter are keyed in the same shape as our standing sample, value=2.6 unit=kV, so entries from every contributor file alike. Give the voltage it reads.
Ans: value=9 unit=kV
